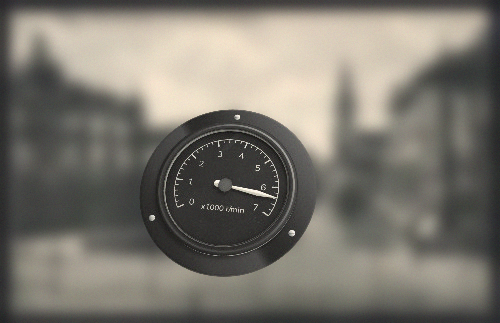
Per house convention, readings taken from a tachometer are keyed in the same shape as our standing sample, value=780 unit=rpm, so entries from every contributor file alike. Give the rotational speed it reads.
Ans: value=6400 unit=rpm
